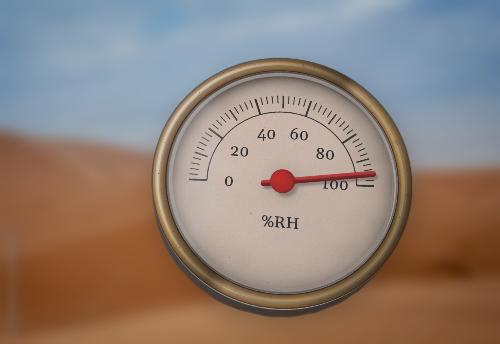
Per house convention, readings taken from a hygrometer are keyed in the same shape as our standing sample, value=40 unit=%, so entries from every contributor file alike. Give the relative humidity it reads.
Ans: value=96 unit=%
